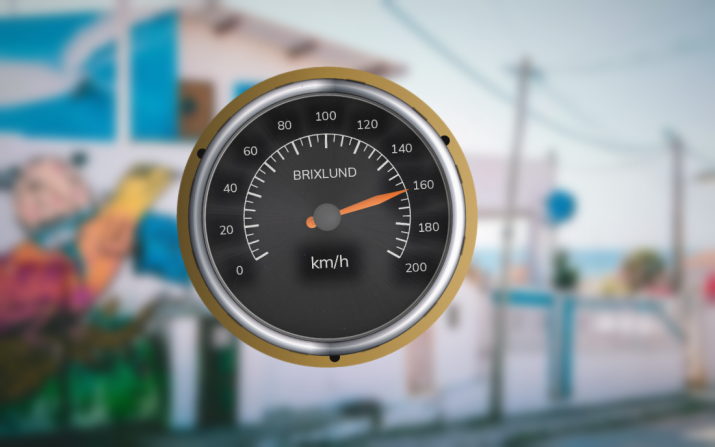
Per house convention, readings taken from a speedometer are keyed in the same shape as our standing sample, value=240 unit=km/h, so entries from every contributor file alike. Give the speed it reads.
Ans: value=160 unit=km/h
